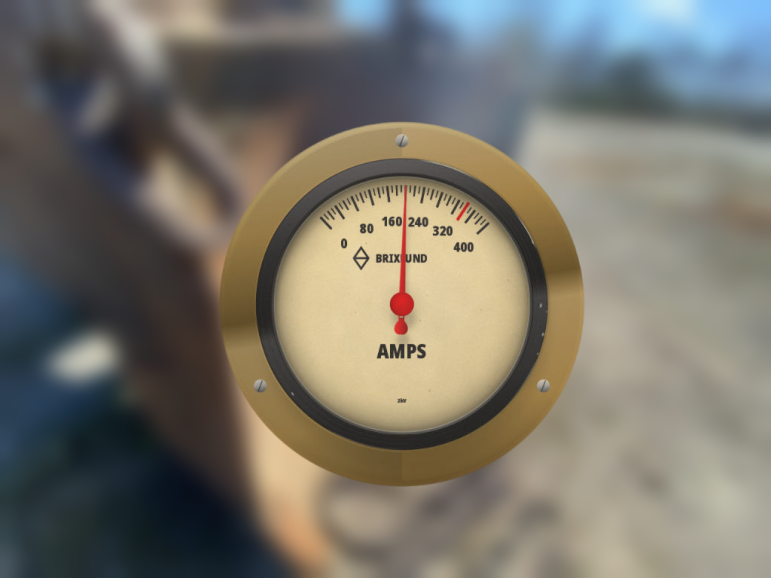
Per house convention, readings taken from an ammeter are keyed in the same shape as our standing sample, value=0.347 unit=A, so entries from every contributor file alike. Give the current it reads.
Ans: value=200 unit=A
